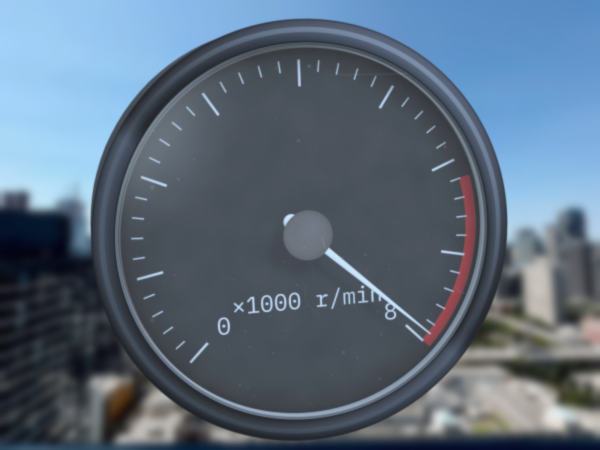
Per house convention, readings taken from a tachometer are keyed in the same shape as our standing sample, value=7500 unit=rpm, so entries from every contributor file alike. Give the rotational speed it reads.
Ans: value=7900 unit=rpm
